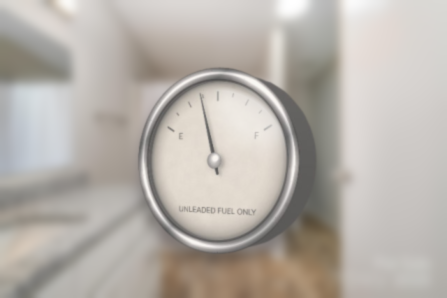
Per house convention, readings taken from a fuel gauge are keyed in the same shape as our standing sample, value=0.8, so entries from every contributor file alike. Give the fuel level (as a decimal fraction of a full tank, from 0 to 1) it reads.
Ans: value=0.375
